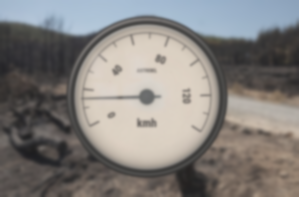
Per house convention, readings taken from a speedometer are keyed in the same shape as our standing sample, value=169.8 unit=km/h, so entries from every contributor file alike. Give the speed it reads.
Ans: value=15 unit=km/h
